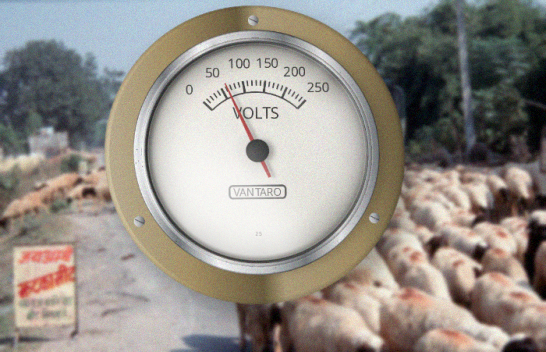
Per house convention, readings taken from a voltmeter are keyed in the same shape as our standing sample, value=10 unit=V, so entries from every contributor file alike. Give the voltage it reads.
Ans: value=60 unit=V
